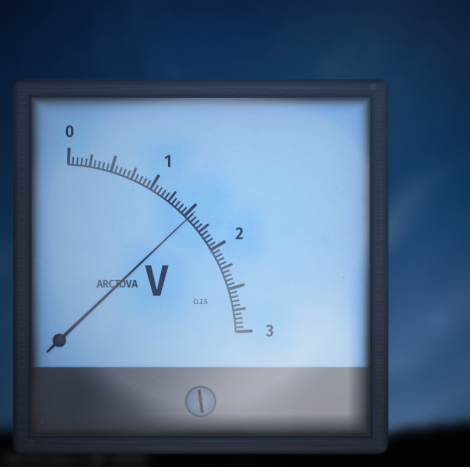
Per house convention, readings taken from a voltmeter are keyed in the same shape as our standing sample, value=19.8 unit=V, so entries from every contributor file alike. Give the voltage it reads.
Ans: value=1.55 unit=V
